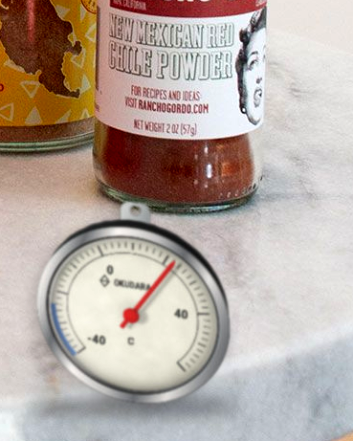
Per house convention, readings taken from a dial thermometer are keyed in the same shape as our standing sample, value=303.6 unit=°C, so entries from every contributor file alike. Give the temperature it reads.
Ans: value=22 unit=°C
